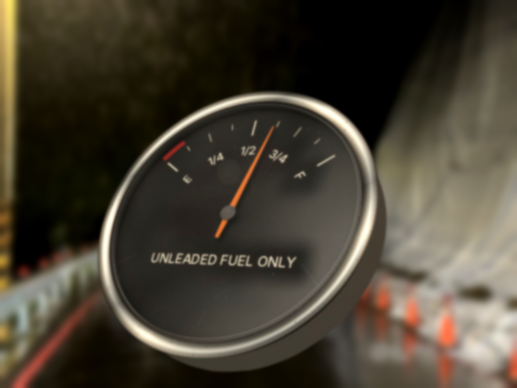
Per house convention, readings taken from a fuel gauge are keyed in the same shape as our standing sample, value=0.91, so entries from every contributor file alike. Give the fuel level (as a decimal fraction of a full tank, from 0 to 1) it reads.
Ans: value=0.625
